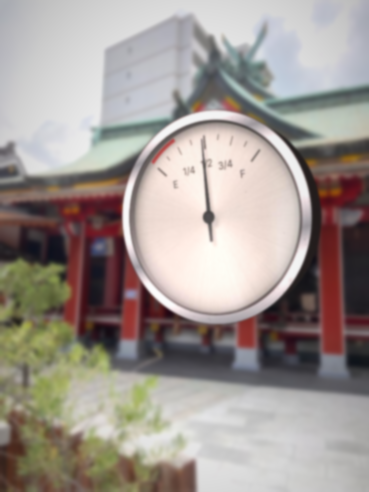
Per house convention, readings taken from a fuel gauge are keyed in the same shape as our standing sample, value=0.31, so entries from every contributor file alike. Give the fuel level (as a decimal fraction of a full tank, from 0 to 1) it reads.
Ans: value=0.5
